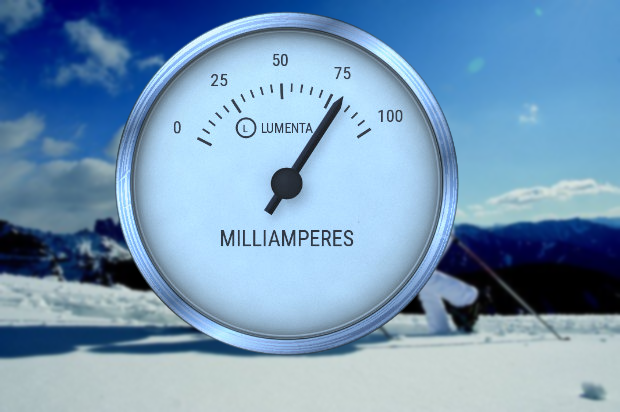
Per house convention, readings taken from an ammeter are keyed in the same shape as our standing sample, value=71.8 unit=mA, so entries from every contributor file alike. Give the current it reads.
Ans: value=80 unit=mA
